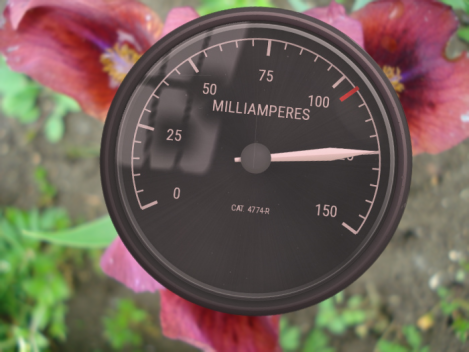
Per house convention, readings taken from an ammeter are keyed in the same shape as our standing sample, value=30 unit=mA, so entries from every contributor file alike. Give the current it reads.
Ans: value=125 unit=mA
